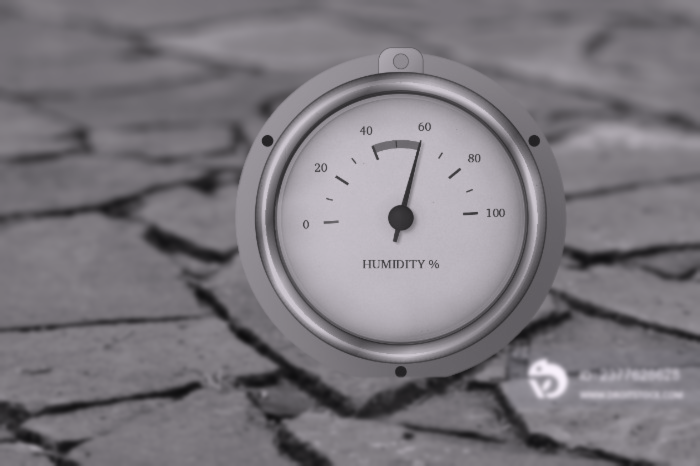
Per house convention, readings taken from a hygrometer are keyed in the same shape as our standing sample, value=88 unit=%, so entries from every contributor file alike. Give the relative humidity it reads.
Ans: value=60 unit=%
